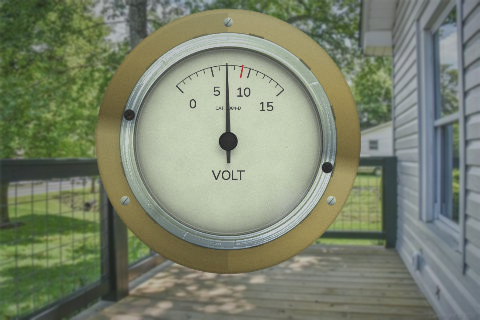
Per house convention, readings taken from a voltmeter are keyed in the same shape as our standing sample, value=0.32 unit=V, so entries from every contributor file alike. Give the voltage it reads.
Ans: value=7 unit=V
